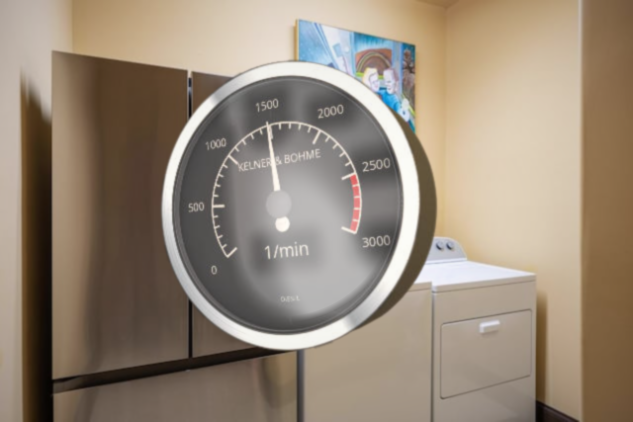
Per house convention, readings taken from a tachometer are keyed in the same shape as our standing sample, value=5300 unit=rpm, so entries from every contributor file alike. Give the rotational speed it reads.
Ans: value=1500 unit=rpm
